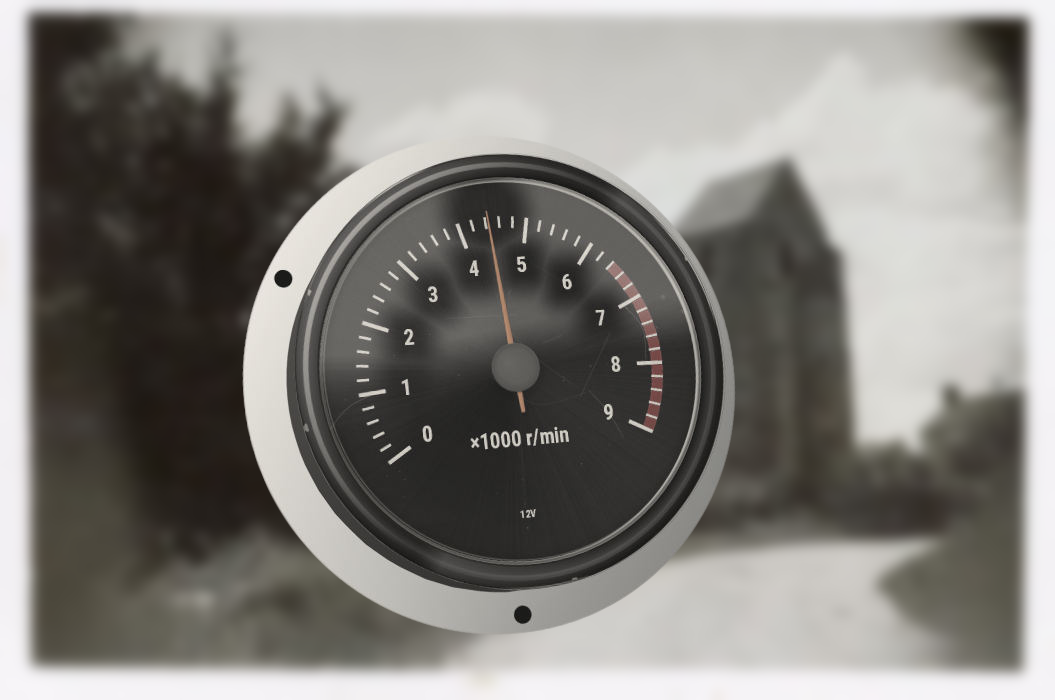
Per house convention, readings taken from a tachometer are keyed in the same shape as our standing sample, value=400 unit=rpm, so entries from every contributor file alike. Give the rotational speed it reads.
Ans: value=4400 unit=rpm
